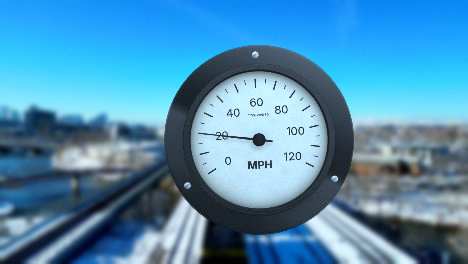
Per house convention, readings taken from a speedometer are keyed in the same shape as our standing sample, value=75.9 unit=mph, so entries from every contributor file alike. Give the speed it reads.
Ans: value=20 unit=mph
